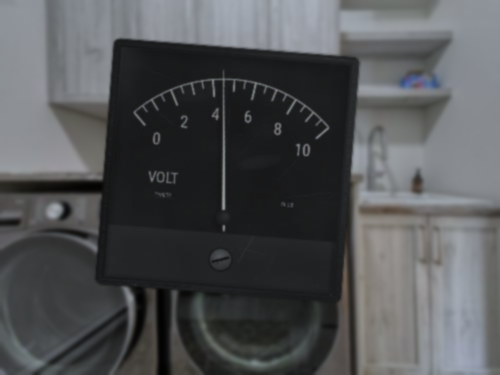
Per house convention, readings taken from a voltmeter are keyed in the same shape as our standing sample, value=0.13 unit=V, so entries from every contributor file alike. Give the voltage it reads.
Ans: value=4.5 unit=V
